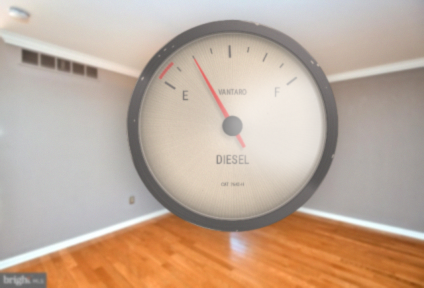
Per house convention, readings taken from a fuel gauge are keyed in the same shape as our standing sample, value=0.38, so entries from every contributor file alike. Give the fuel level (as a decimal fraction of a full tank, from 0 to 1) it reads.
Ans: value=0.25
